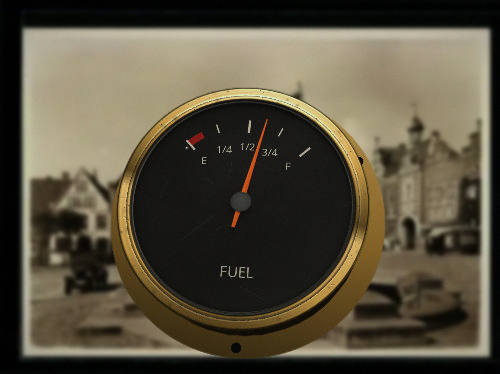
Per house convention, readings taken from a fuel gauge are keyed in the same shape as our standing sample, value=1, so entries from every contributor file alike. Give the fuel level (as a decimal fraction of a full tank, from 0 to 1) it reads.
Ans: value=0.625
